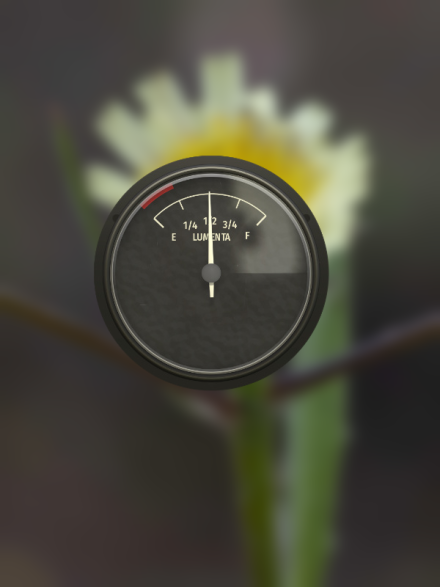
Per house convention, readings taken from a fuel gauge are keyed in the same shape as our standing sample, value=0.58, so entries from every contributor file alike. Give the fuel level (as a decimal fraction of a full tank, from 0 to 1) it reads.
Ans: value=0.5
